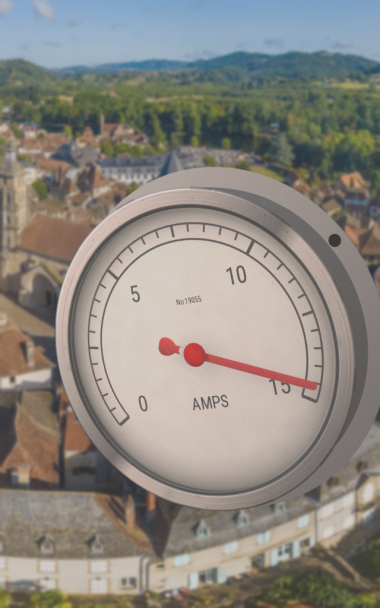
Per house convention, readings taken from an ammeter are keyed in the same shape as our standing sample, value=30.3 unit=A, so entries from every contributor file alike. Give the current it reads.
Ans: value=14.5 unit=A
